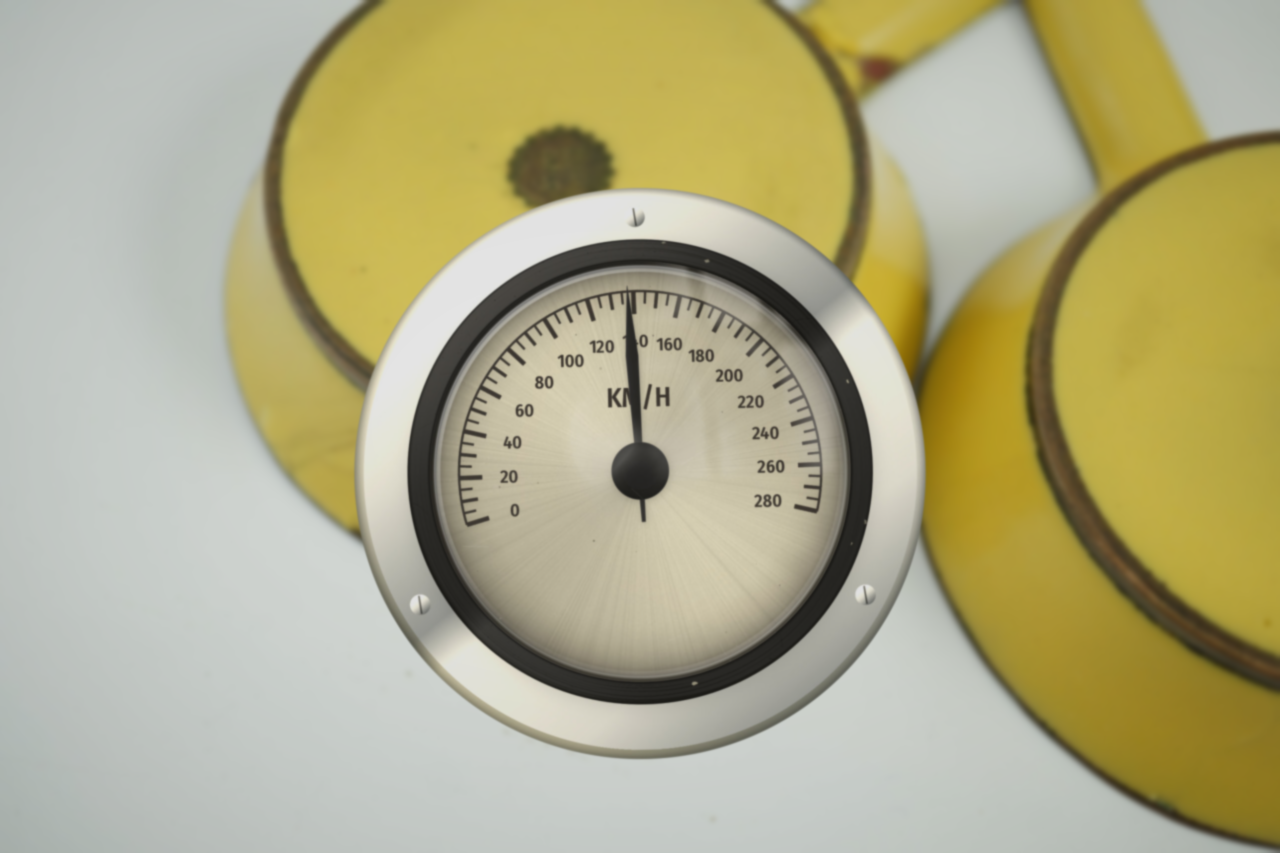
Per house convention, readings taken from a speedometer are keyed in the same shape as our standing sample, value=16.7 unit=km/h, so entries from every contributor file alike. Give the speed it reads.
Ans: value=137.5 unit=km/h
